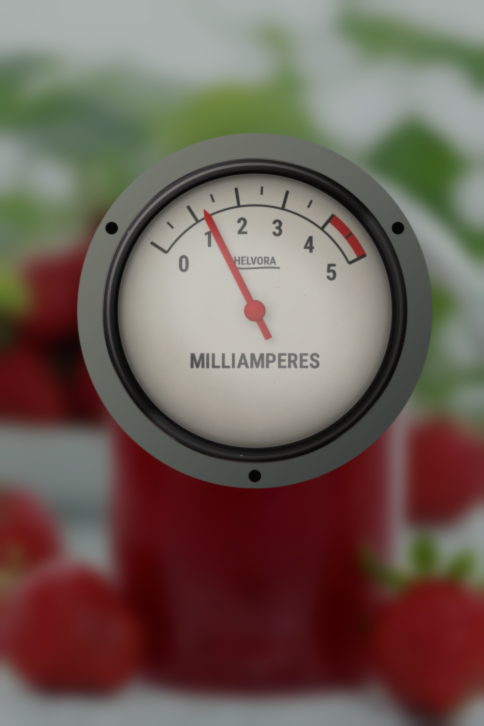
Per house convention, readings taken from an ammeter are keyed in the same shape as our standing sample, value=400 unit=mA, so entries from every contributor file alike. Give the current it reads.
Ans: value=1.25 unit=mA
